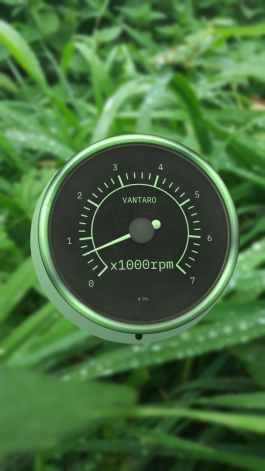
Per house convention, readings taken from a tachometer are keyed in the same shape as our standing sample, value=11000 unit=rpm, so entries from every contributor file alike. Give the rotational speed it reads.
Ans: value=600 unit=rpm
